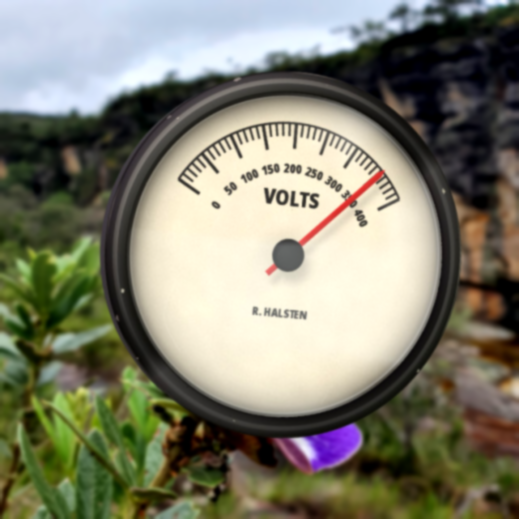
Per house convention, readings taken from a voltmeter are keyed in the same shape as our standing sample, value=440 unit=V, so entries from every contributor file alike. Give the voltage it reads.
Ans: value=350 unit=V
